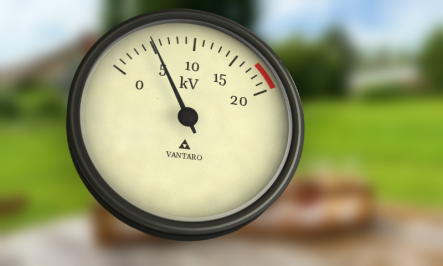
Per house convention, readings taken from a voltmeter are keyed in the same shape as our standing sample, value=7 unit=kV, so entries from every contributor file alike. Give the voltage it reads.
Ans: value=5 unit=kV
